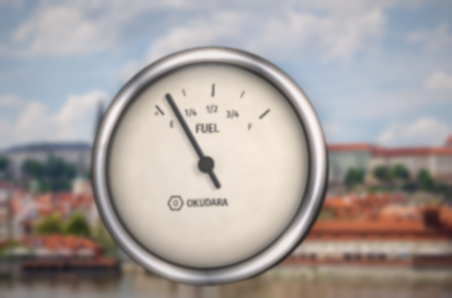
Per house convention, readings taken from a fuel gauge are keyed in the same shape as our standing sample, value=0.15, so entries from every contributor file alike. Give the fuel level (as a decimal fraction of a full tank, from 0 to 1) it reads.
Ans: value=0.125
